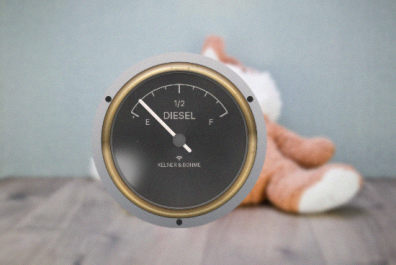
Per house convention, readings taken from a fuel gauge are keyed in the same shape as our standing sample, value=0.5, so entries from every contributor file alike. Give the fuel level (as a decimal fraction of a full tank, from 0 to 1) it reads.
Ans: value=0.125
